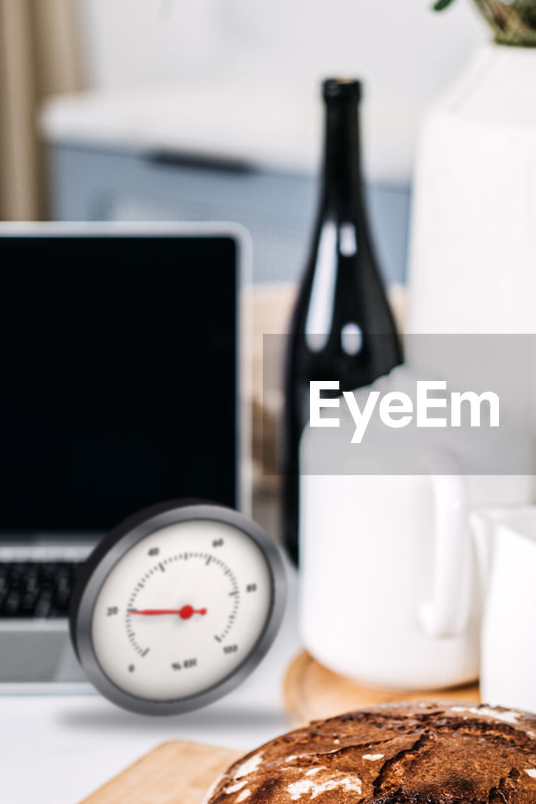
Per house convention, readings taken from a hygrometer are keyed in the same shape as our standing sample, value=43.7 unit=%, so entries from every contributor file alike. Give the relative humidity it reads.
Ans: value=20 unit=%
